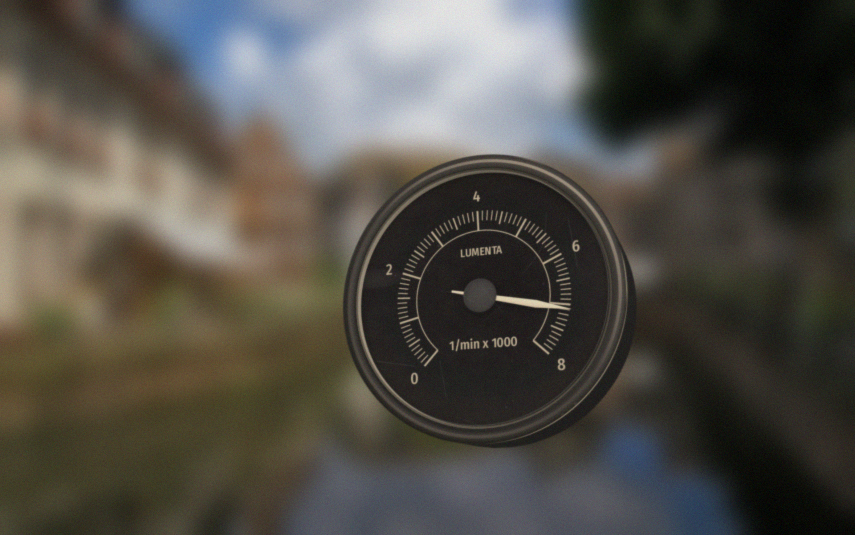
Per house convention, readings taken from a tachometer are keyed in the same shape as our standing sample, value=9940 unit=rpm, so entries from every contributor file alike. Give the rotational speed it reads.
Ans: value=7100 unit=rpm
